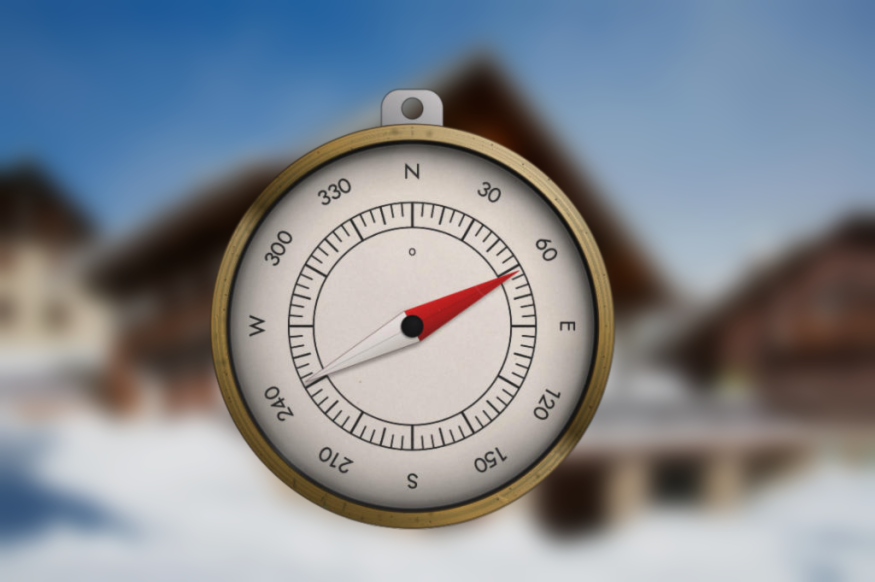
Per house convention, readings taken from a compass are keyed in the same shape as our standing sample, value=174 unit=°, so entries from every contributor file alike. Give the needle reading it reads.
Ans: value=62.5 unit=°
